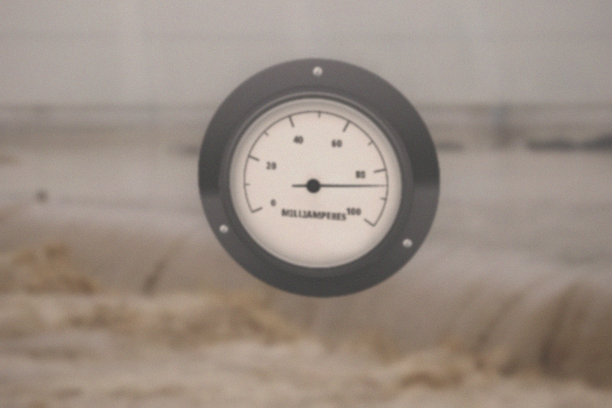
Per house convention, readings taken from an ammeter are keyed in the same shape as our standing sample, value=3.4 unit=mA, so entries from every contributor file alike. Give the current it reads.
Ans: value=85 unit=mA
